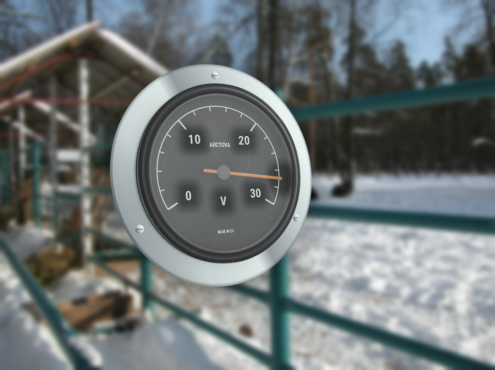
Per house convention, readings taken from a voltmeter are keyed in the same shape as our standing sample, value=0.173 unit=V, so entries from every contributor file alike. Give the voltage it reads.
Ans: value=27 unit=V
